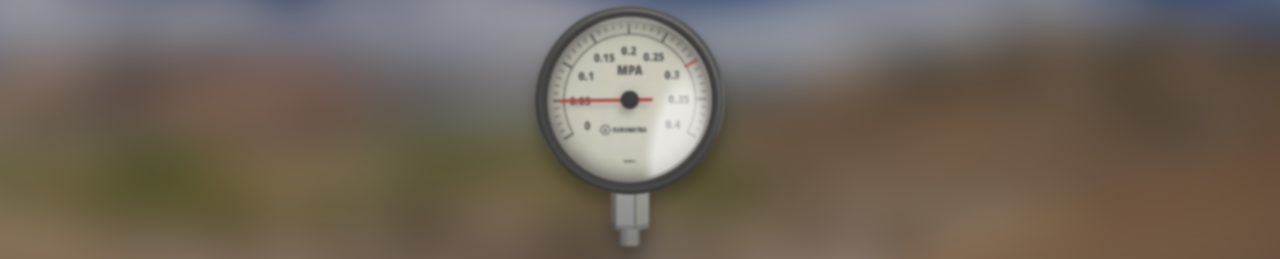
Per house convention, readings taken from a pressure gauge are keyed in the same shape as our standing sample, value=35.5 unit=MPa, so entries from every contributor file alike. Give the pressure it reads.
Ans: value=0.05 unit=MPa
